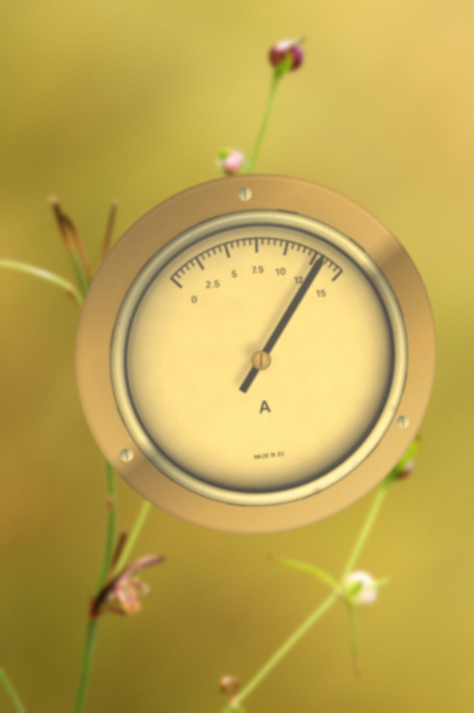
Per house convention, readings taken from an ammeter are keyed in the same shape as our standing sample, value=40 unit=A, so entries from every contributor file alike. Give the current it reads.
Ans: value=13 unit=A
